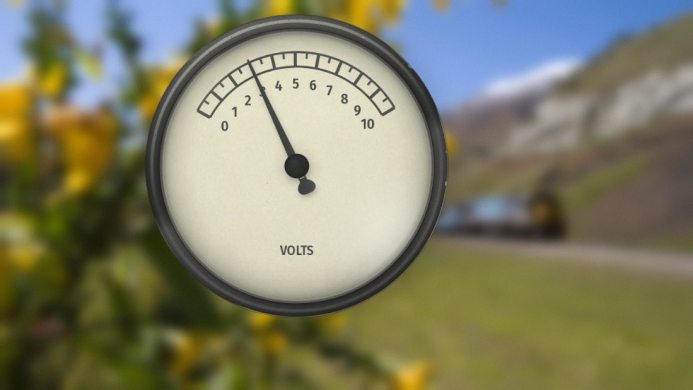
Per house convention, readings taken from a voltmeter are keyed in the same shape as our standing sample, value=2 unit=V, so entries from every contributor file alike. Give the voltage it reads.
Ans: value=3 unit=V
